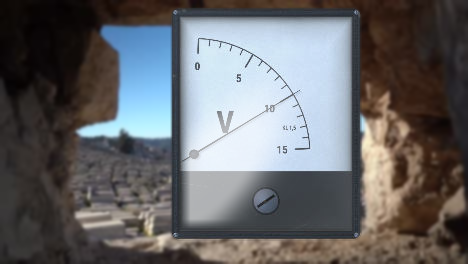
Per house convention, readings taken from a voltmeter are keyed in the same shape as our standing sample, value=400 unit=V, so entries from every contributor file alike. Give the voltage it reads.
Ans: value=10 unit=V
